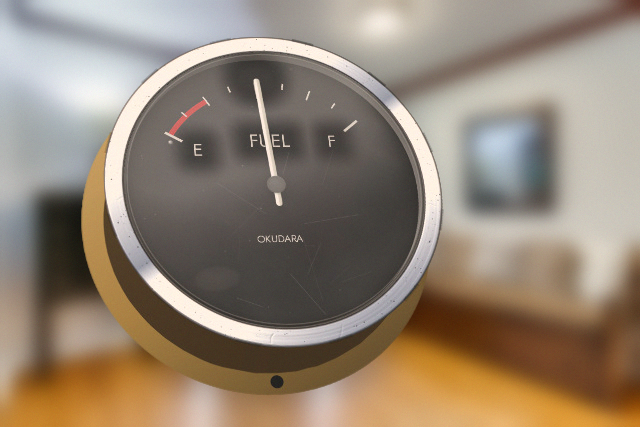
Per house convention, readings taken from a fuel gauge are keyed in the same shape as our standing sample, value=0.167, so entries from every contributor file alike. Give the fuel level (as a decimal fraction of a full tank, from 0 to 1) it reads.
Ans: value=0.5
